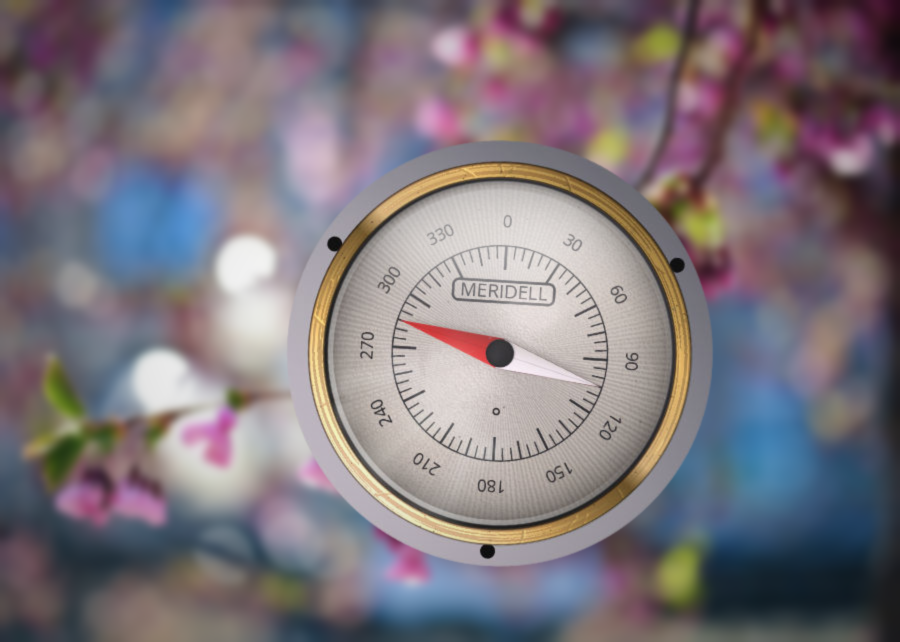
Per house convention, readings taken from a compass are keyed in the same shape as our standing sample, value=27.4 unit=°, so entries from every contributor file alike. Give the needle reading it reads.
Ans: value=285 unit=°
